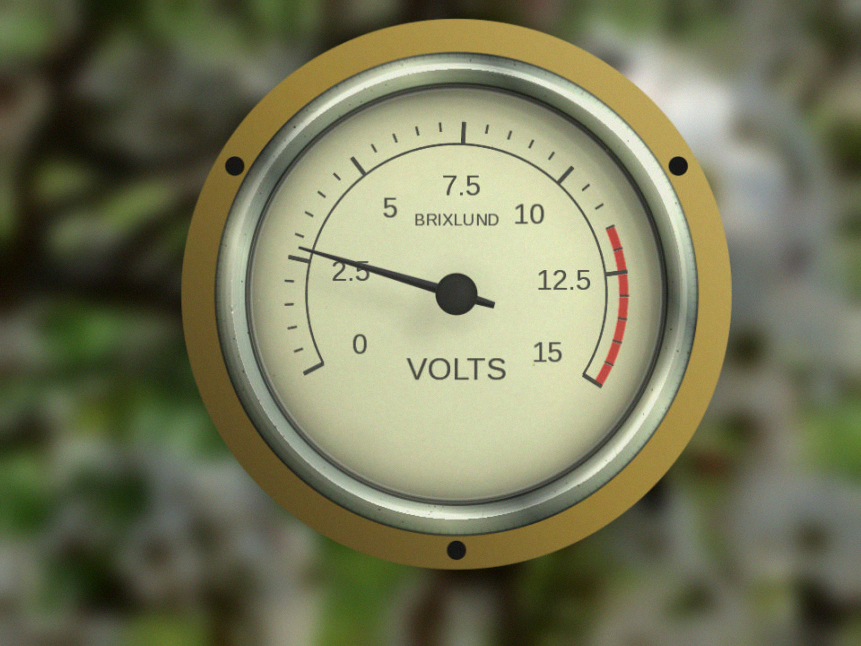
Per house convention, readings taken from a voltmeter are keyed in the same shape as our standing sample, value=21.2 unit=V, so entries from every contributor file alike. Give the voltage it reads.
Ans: value=2.75 unit=V
